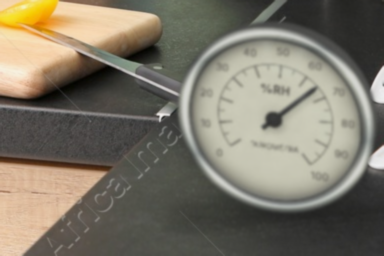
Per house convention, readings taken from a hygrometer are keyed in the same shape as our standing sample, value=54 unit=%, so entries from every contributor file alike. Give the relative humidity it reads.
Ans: value=65 unit=%
